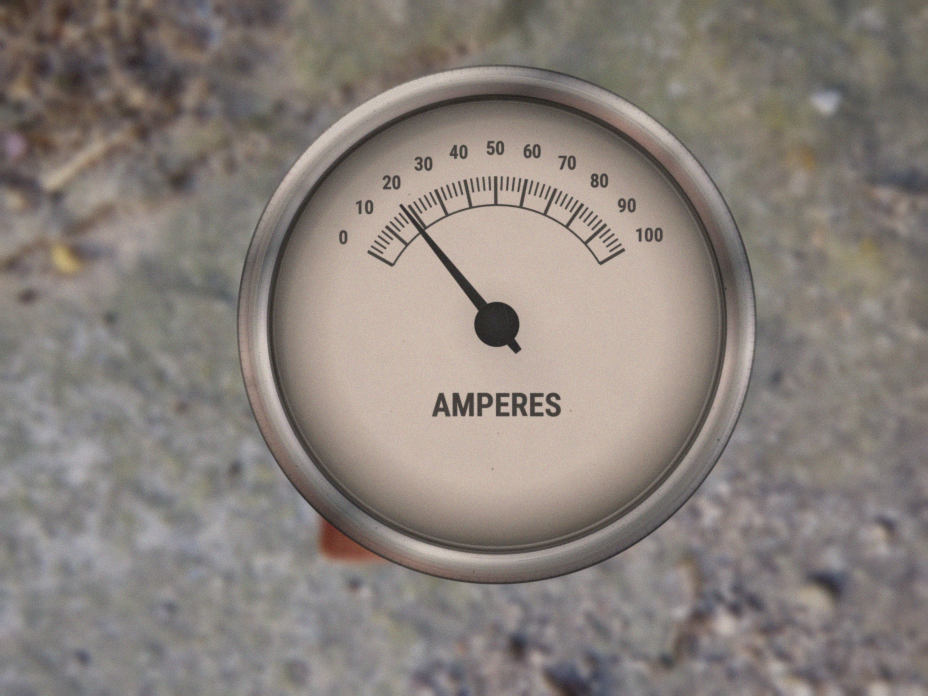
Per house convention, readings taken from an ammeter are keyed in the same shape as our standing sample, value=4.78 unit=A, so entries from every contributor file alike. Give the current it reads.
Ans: value=18 unit=A
